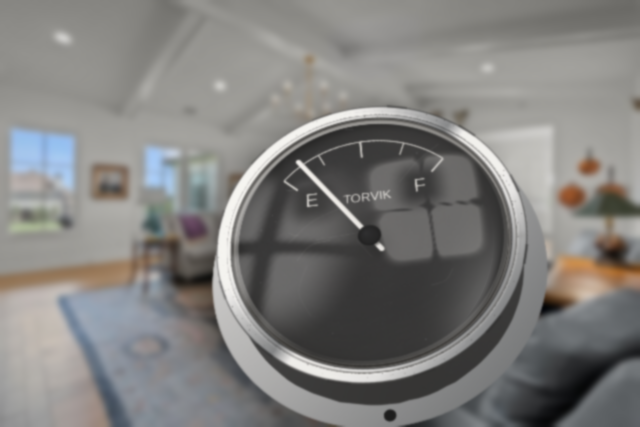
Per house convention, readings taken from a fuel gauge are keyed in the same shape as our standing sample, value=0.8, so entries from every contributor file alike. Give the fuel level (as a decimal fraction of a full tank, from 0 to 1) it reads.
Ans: value=0.125
